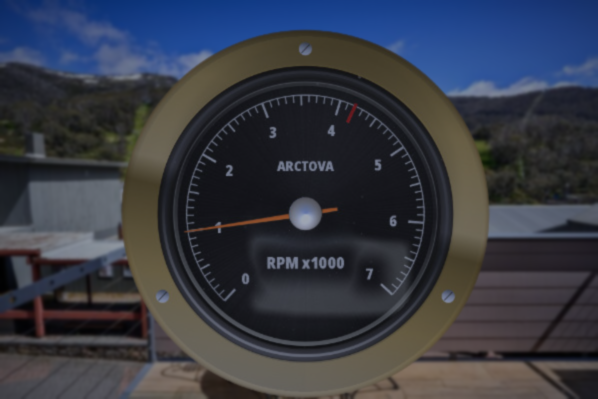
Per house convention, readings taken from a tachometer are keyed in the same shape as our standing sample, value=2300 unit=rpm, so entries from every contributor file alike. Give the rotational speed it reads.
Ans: value=1000 unit=rpm
